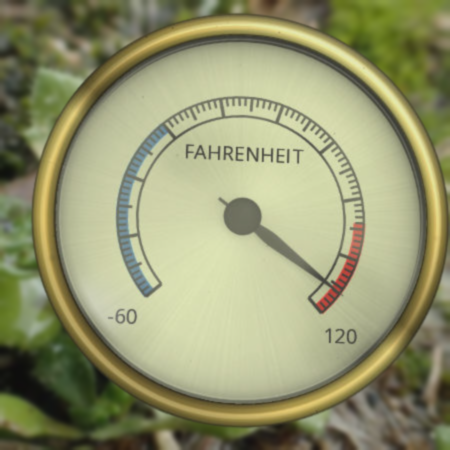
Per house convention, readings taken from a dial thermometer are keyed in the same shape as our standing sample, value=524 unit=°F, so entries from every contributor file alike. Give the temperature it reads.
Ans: value=112 unit=°F
